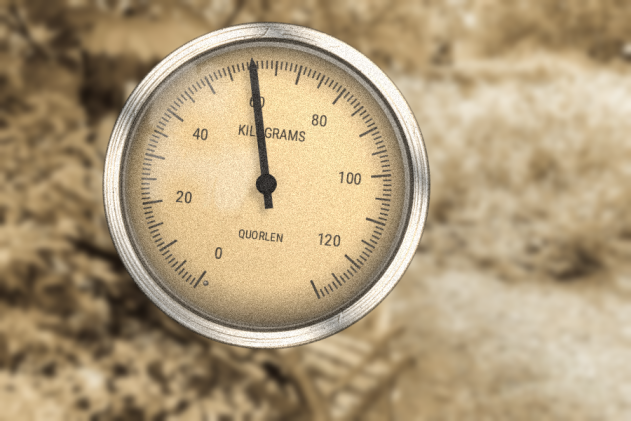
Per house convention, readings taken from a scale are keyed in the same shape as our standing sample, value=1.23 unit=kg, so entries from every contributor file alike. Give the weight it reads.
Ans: value=60 unit=kg
